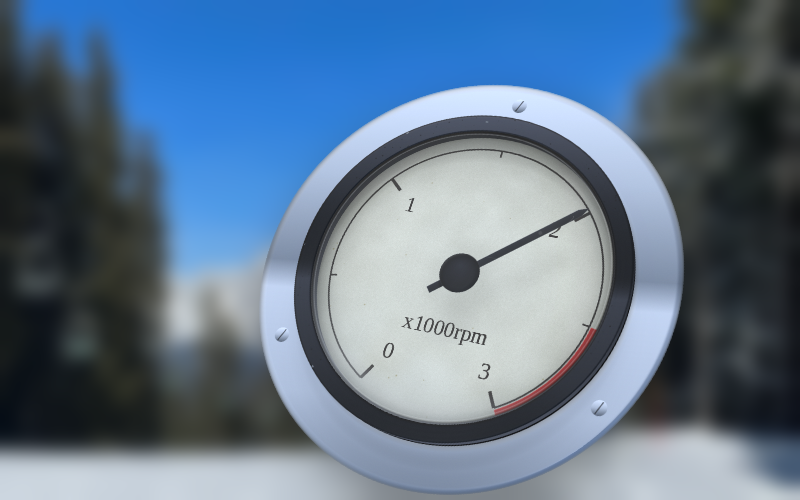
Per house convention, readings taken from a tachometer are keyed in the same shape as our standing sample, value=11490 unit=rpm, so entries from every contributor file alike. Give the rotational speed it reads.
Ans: value=2000 unit=rpm
